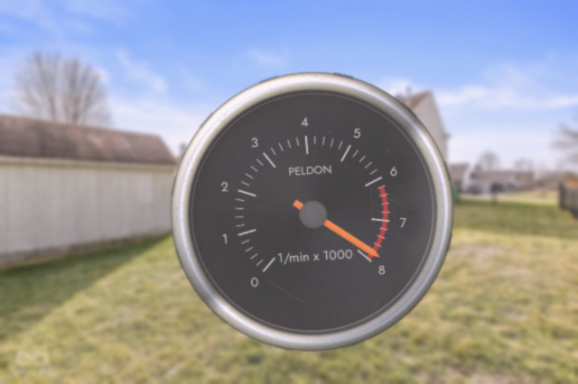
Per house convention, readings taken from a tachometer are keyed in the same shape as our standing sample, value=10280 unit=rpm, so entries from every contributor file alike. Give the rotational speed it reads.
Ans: value=7800 unit=rpm
